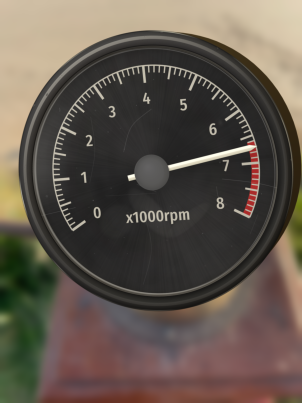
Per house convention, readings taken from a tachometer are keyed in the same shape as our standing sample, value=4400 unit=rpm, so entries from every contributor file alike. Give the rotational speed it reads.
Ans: value=6700 unit=rpm
